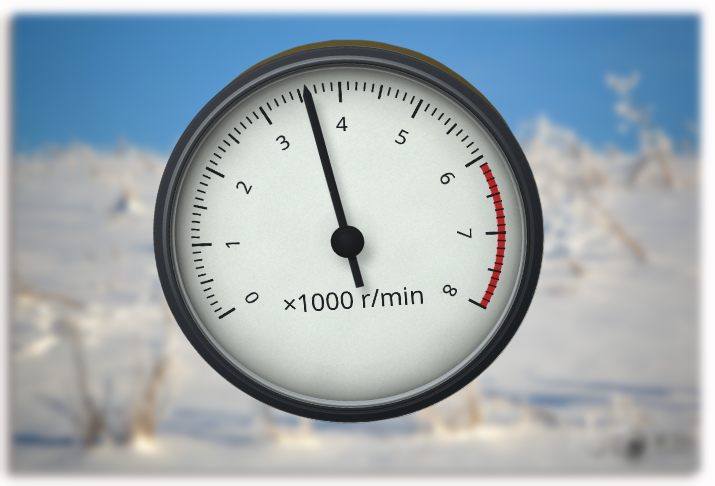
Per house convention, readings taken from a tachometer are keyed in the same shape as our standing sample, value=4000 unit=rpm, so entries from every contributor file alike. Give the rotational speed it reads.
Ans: value=3600 unit=rpm
